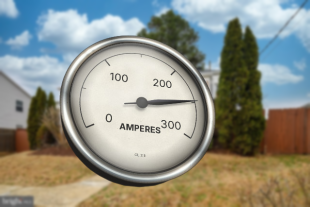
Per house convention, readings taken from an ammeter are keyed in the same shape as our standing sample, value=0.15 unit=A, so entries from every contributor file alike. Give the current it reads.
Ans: value=250 unit=A
